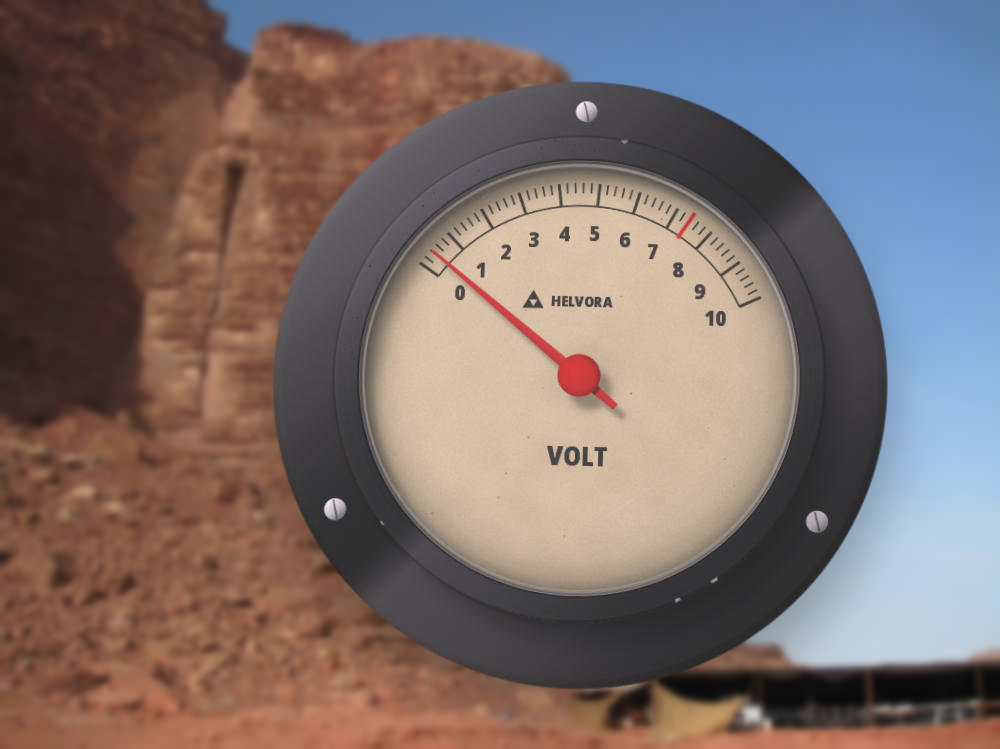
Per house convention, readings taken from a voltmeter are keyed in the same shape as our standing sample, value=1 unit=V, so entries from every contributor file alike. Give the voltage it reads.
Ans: value=0.4 unit=V
